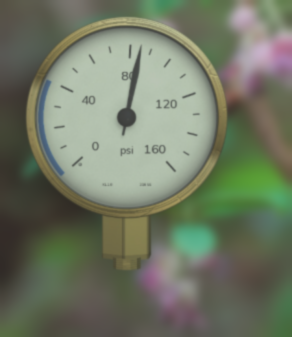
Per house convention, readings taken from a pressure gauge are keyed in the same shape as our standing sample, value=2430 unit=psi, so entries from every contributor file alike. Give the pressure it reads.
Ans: value=85 unit=psi
